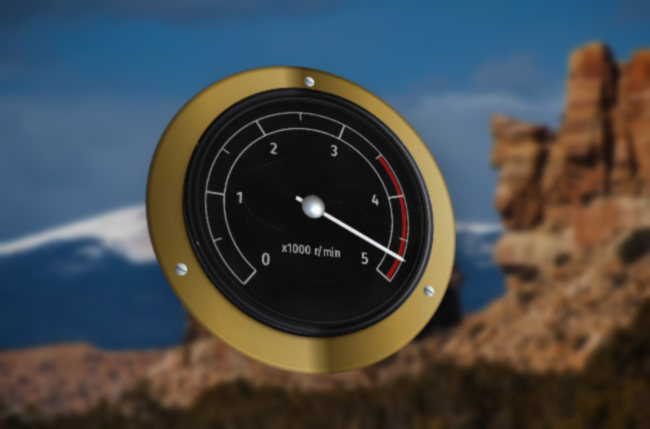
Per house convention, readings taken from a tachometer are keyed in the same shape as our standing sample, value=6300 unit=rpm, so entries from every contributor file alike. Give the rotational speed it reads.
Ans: value=4750 unit=rpm
